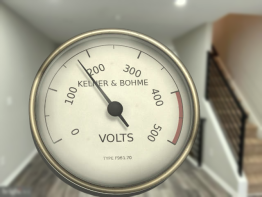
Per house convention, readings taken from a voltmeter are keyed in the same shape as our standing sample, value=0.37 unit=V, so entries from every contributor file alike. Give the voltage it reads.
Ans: value=175 unit=V
